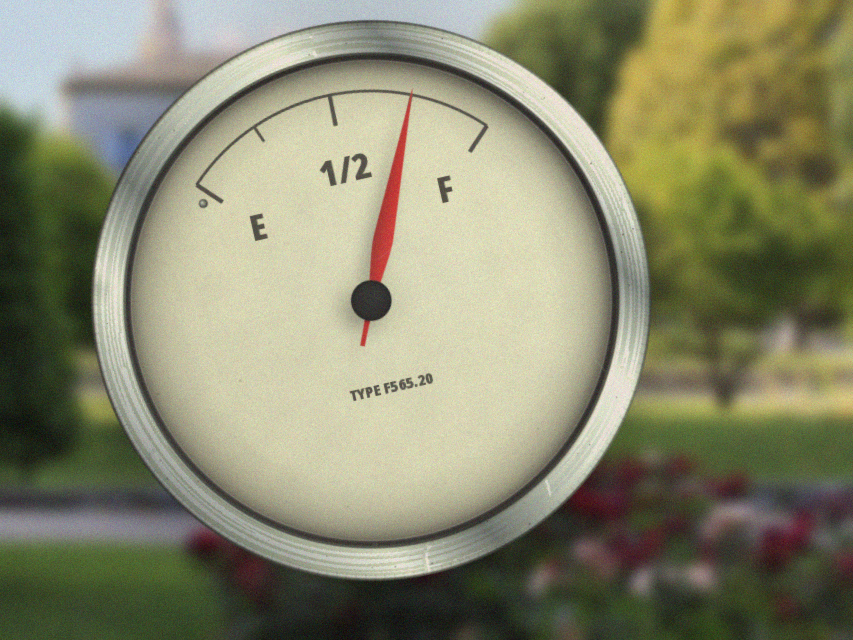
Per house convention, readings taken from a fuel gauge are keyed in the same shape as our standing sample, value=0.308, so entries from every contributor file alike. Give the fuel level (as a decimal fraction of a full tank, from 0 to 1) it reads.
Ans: value=0.75
